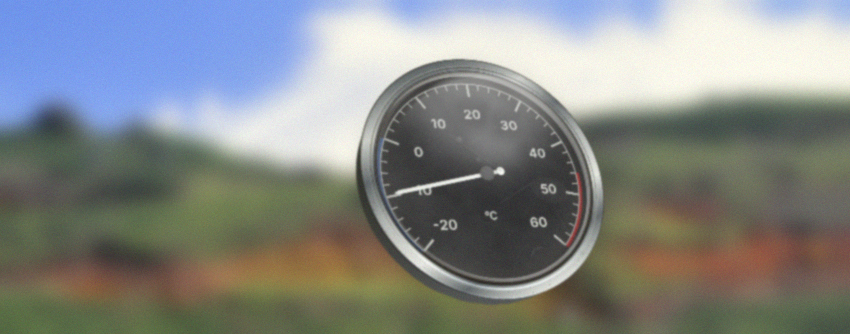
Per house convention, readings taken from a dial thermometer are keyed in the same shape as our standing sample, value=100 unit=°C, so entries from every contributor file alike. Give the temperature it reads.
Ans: value=-10 unit=°C
